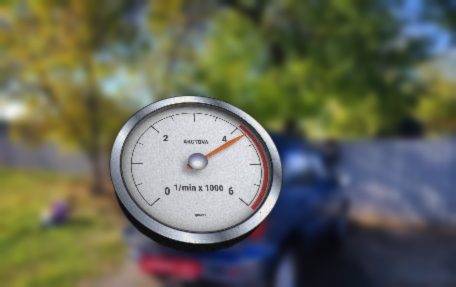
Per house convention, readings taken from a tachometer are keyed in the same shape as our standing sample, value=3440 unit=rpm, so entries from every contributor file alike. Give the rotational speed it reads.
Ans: value=4250 unit=rpm
